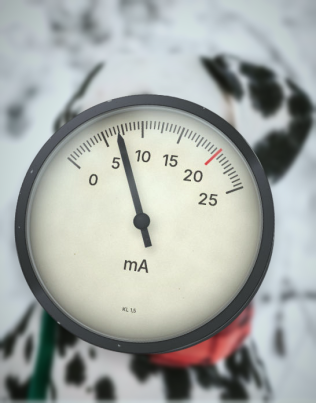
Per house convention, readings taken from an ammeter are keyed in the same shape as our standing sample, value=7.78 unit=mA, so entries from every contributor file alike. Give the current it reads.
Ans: value=7 unit=mA
